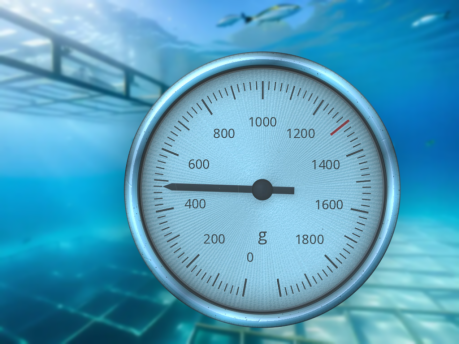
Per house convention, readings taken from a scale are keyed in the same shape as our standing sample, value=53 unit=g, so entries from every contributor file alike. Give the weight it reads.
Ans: value=480 unit=g
